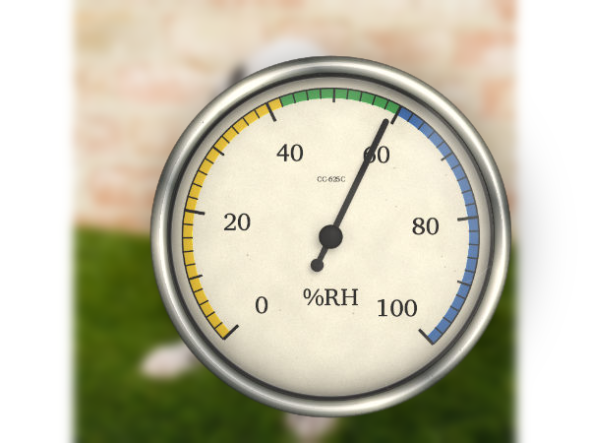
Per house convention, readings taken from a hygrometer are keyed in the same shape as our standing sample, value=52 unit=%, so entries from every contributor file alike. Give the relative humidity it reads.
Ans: value=59 unit=%
